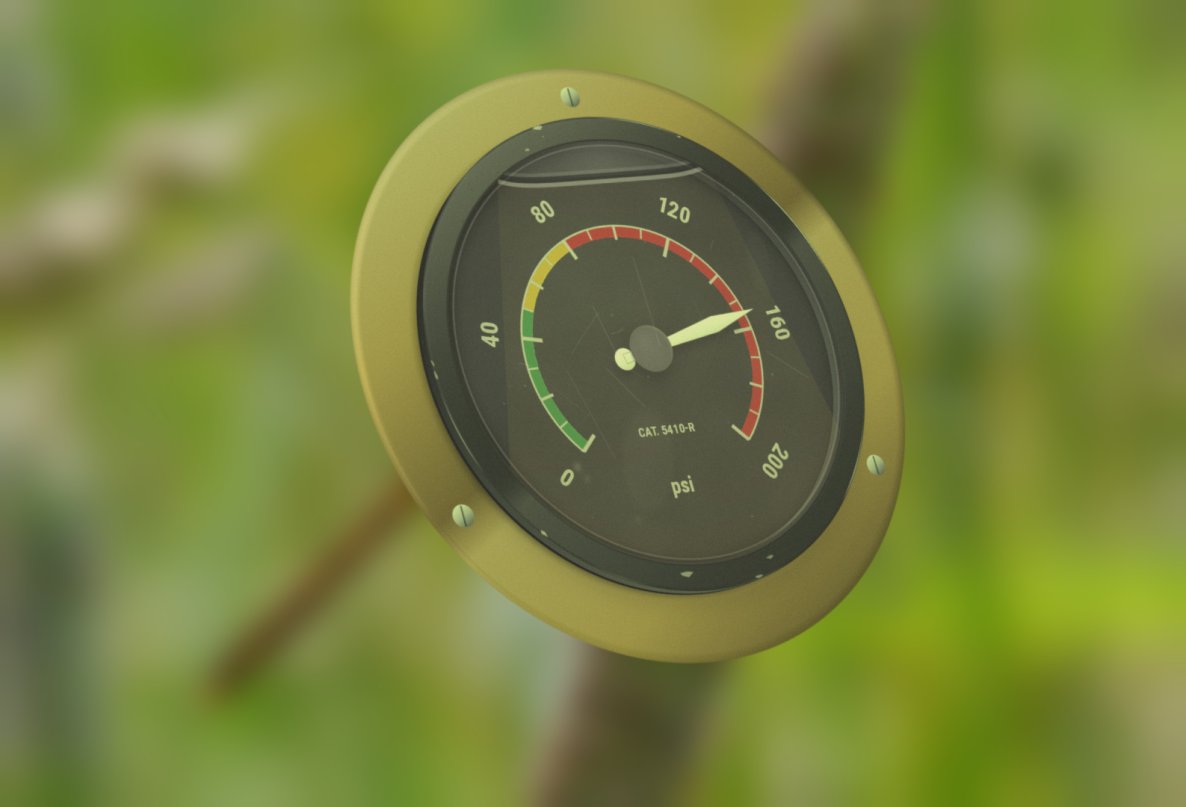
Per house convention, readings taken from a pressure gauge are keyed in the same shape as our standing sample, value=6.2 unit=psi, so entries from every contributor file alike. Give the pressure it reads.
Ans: value=155 unit=psi
